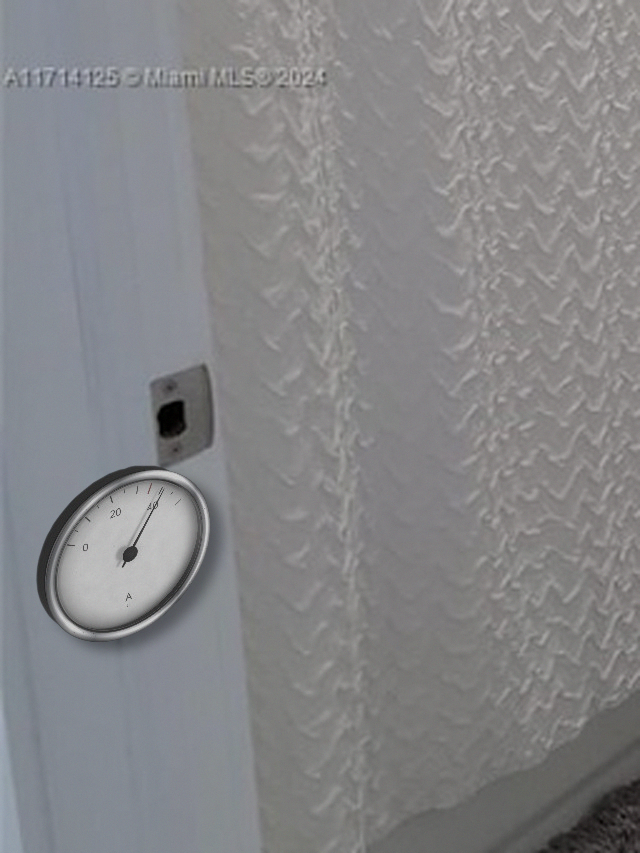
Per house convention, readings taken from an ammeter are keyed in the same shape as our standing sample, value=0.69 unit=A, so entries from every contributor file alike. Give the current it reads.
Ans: value=40 unit=A
